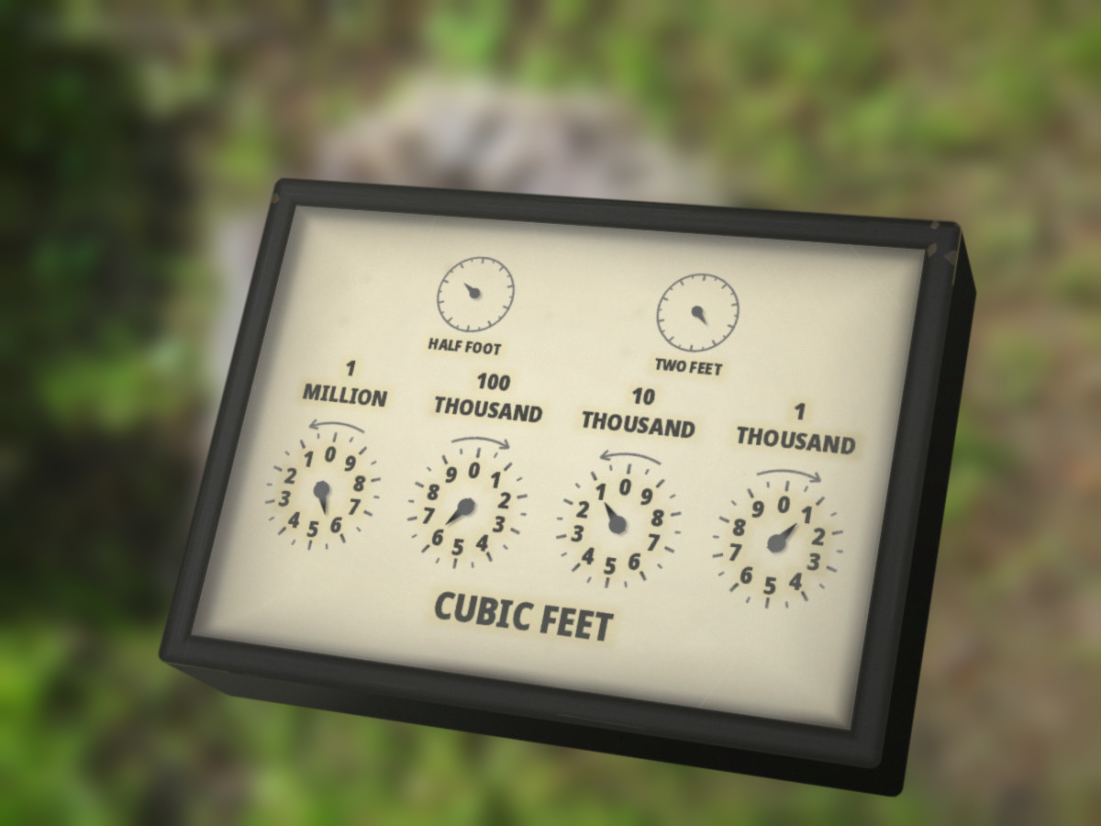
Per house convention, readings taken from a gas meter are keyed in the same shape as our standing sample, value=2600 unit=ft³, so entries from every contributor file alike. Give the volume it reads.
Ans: value=561100 unit=ft³
